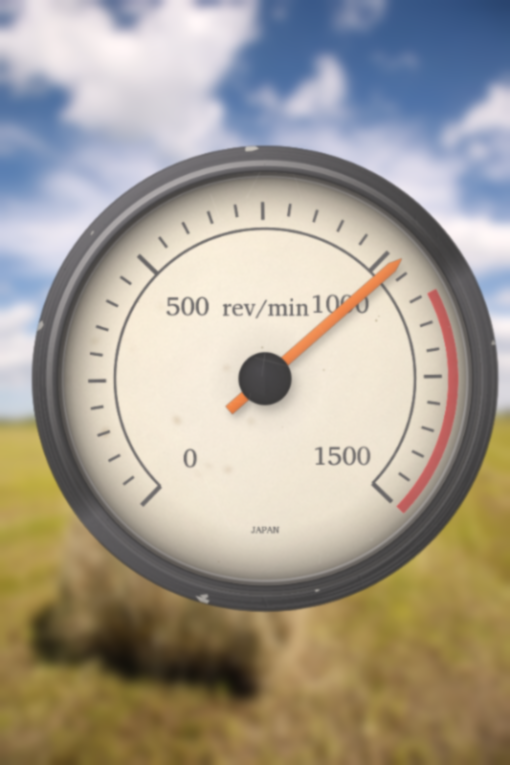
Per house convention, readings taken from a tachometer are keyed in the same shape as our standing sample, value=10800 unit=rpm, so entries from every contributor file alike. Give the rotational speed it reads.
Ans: value=1025 unit=rpm
